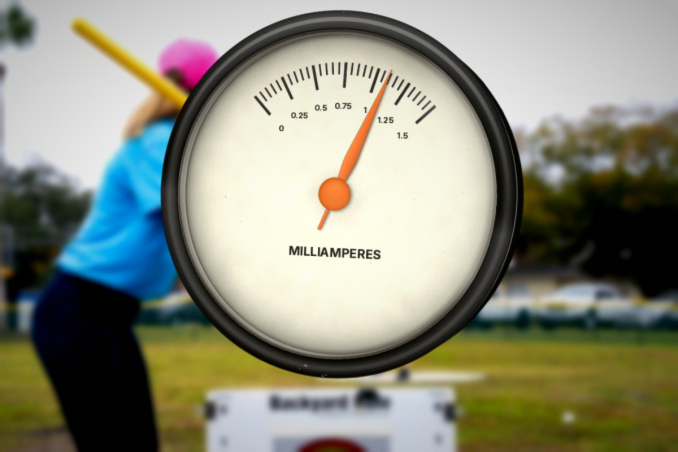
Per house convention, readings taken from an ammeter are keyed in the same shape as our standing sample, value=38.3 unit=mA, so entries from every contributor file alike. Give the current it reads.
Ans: value=1.1 unit=mA
